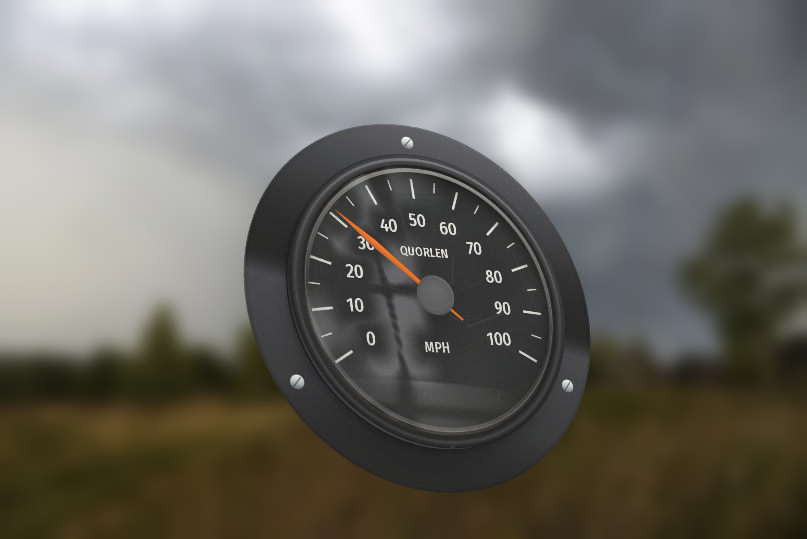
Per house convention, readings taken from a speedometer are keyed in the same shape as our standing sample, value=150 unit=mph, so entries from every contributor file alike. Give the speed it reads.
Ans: value=30 unit=mph
